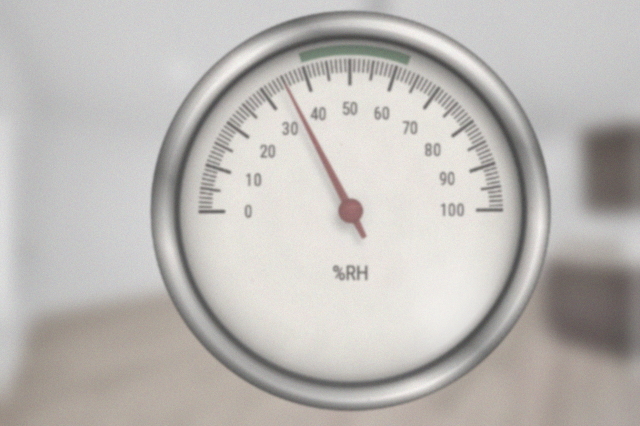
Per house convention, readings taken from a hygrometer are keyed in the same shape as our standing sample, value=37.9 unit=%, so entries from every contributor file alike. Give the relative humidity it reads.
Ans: value=35 unit=%
